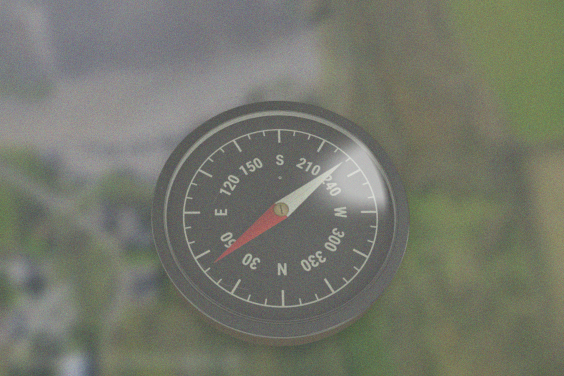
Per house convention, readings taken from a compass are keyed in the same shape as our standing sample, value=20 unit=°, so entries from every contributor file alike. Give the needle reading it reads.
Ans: value=50 unit=°
